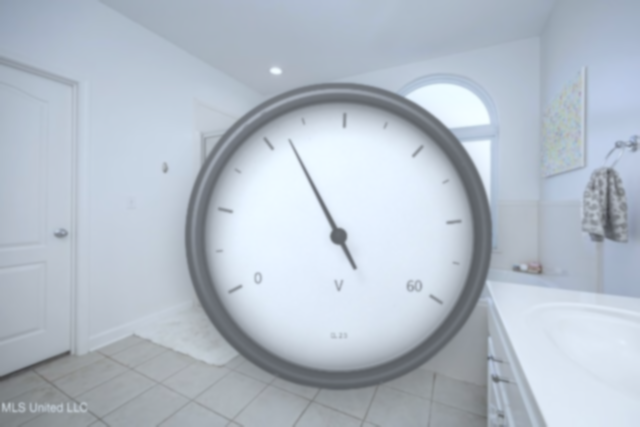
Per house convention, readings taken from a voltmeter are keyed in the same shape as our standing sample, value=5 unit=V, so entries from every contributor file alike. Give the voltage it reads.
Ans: value=22.5 unit=V
